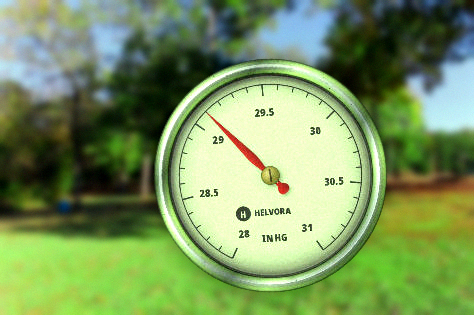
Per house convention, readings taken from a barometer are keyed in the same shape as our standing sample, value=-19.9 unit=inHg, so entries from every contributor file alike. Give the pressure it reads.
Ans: value=29.1 unit=inHg
